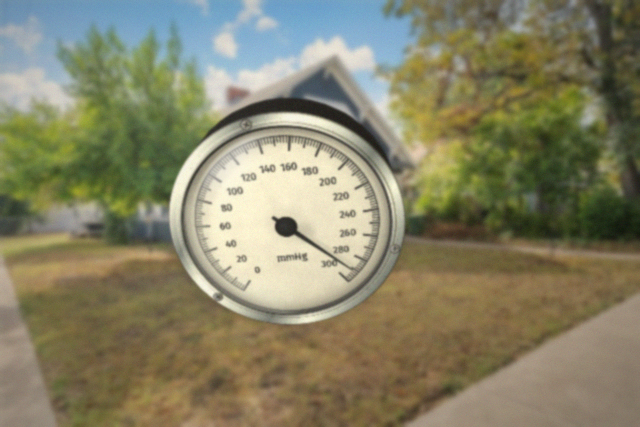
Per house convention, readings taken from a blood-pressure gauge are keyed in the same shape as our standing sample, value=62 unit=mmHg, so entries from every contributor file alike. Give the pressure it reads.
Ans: value=290 unit=mmHg
